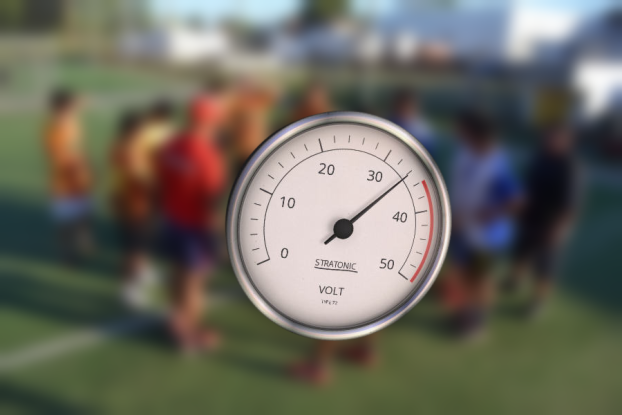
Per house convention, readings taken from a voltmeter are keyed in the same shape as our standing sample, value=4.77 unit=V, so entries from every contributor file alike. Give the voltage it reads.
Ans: value=34 unit=V
